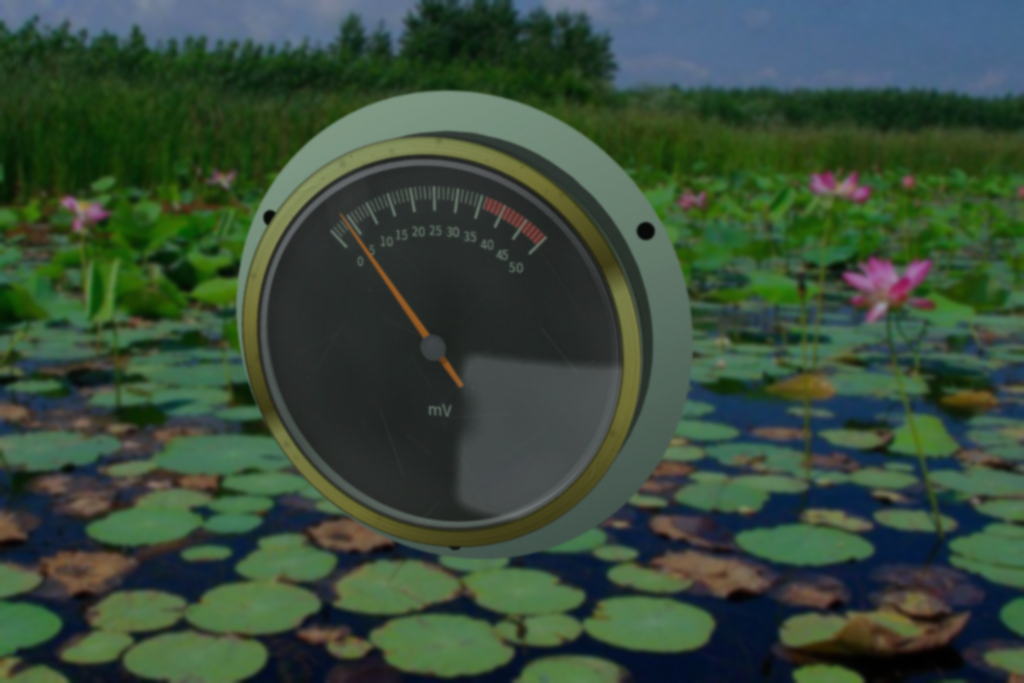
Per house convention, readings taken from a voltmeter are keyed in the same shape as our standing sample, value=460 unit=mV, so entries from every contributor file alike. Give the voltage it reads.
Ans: value=5 unit=mV
